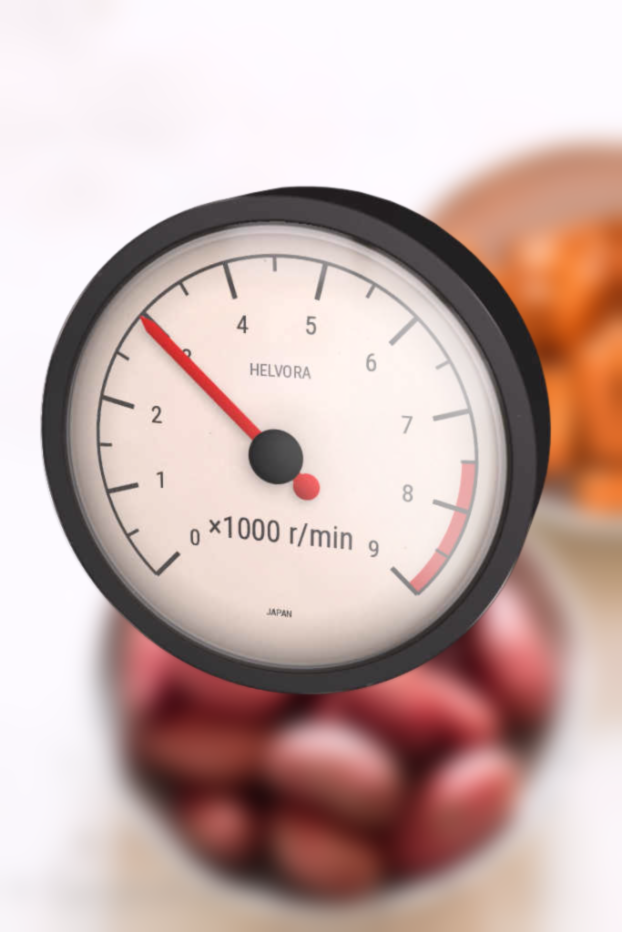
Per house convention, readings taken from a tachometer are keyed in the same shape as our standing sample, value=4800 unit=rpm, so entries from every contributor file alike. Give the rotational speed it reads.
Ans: value=3000 unit=rpm
